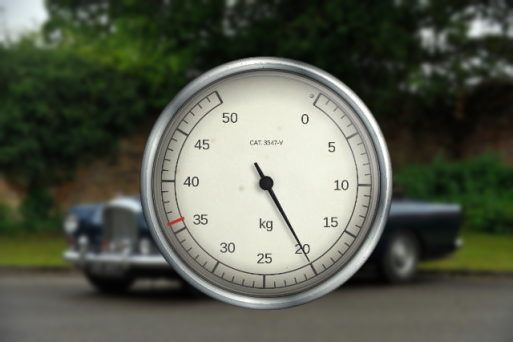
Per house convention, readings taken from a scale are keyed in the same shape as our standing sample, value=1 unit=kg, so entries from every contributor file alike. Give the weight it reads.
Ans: value=20 unit=kg
